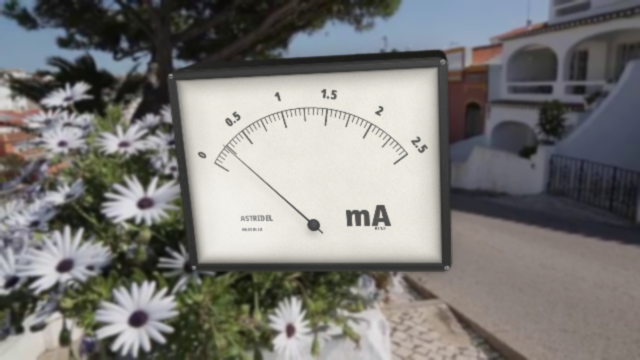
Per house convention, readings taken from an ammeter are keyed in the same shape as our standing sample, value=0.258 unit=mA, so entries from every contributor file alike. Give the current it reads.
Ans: value=0.25 unit=mA
